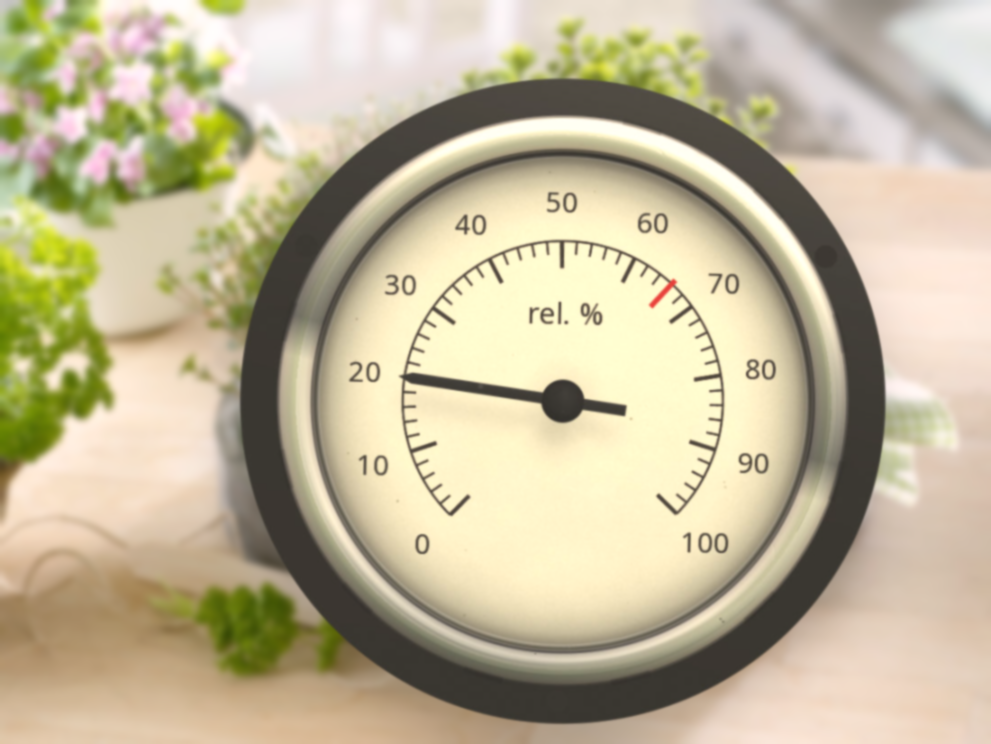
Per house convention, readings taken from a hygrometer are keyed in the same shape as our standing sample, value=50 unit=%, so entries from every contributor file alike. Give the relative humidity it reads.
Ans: value=20 unit=%
